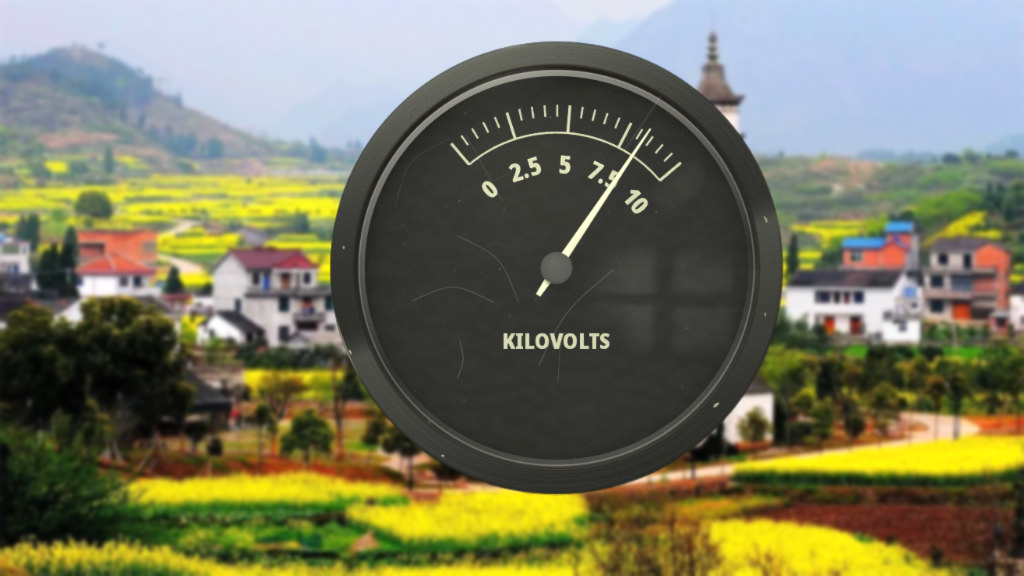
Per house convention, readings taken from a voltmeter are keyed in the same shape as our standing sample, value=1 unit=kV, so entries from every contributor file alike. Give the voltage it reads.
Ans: value=8.25 unit=kV
